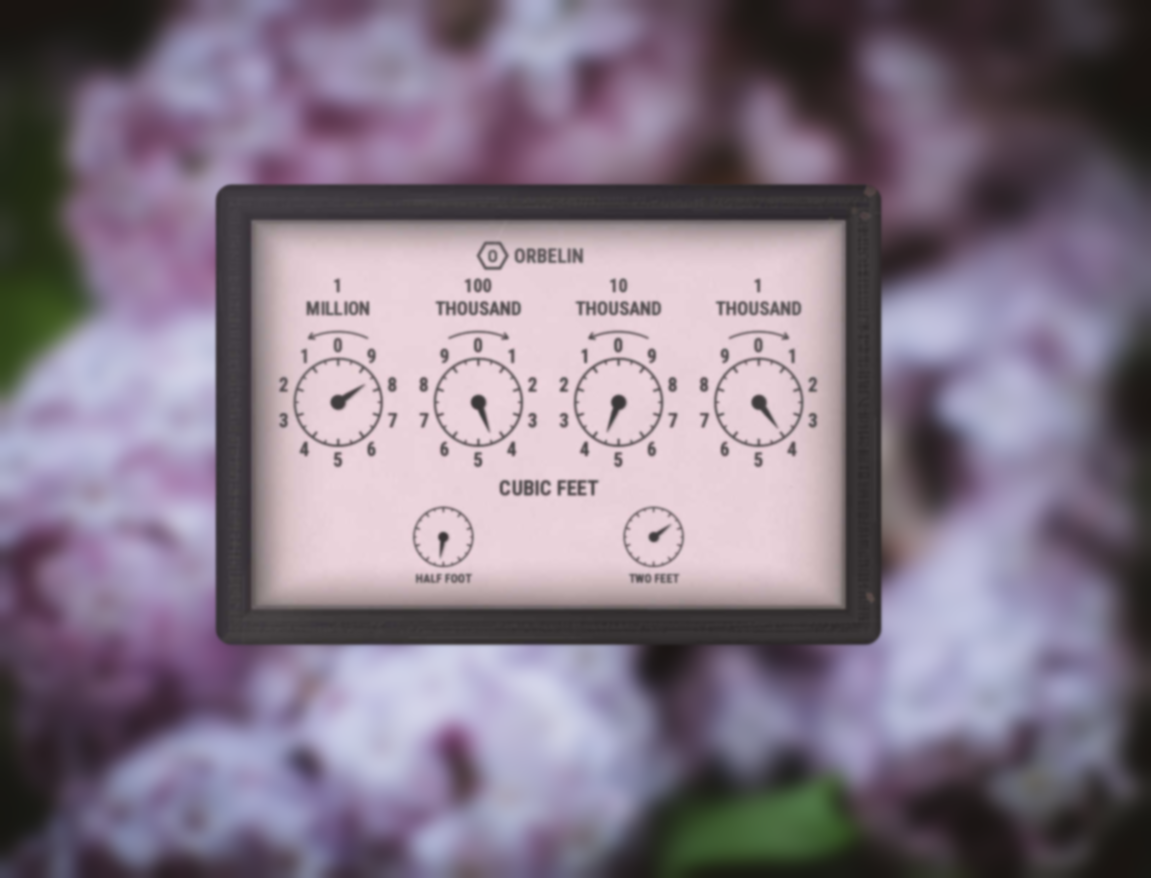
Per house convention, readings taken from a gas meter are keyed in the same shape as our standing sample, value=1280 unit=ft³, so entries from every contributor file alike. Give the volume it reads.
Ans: value=844400 unit=ft³
